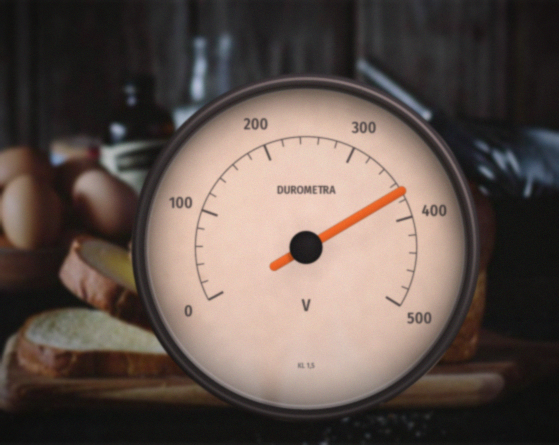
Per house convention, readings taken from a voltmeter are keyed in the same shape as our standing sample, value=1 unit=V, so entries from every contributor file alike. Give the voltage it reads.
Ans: value=370 unit=V
